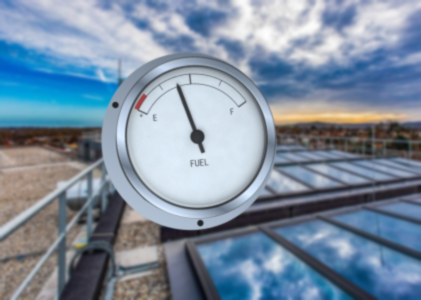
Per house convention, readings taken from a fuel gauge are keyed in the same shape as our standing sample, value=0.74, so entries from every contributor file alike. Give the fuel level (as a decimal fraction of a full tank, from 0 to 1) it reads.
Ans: value=0.375
